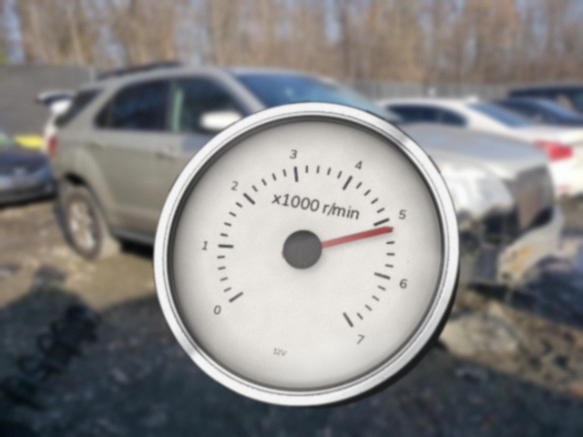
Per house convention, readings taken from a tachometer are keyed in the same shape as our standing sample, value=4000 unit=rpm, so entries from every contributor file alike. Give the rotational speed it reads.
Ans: value=5200 unit=rpm
